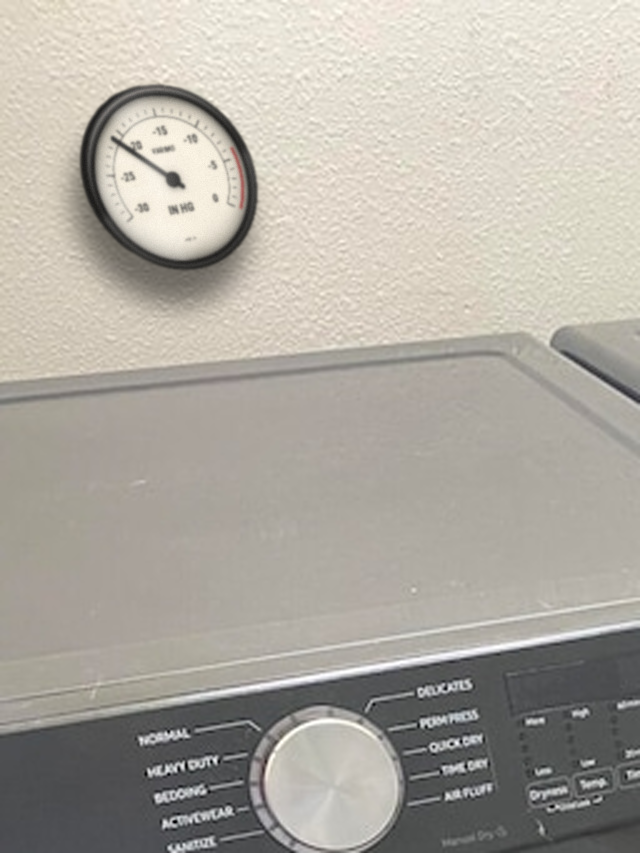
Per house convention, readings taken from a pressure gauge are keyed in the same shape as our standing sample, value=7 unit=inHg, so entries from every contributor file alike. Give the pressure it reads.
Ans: value=-21 unit=inHg
